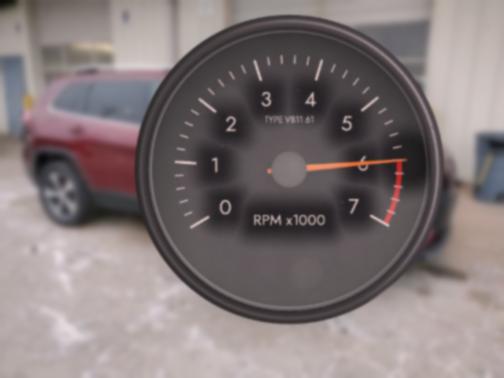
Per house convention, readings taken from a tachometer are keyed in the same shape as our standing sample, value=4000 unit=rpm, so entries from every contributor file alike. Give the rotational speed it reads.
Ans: value=6000 unit=rpm
